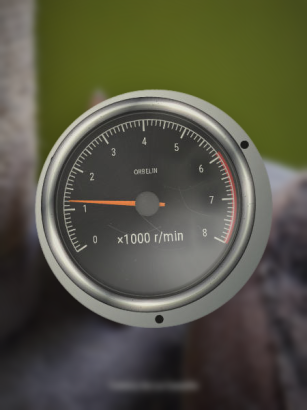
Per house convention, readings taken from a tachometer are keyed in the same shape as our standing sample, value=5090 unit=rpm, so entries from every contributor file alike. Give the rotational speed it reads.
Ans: value=1200 unit=rpm
